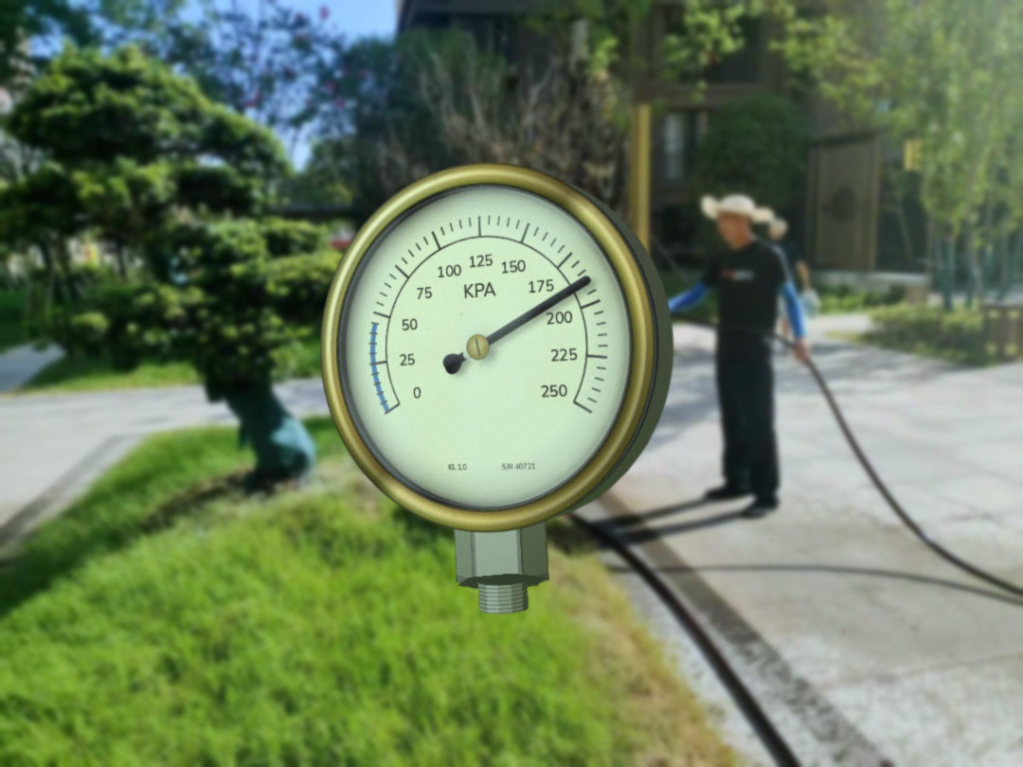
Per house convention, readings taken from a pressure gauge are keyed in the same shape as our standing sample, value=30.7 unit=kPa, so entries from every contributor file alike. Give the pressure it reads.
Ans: value=190 unit=kPa
